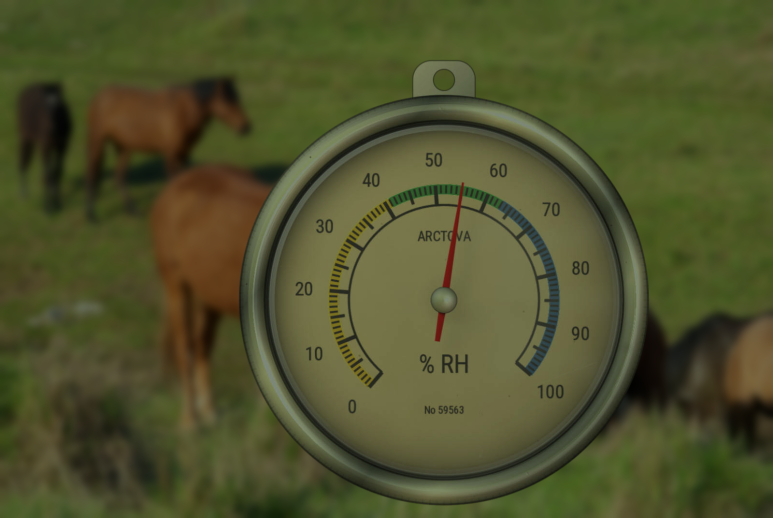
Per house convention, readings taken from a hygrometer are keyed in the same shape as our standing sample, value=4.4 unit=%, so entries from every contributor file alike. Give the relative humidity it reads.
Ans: value=55 unit=%
